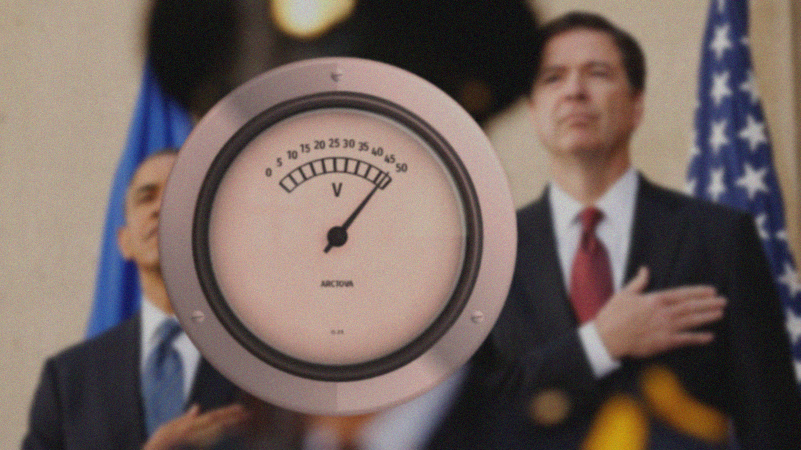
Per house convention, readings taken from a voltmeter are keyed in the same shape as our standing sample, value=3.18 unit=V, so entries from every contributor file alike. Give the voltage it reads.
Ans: value=47.5 unit=V
